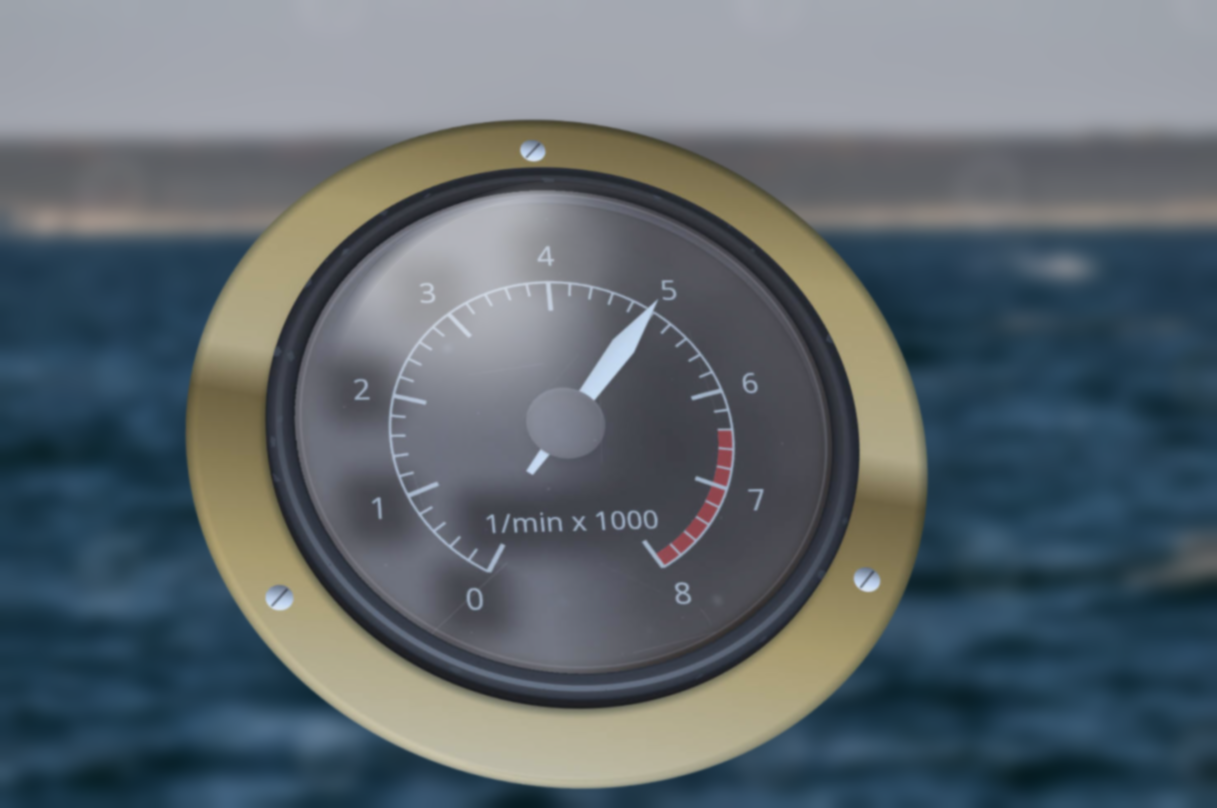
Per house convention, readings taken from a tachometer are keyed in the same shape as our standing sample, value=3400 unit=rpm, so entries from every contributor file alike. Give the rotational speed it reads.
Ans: value=5000 unit=rpm
